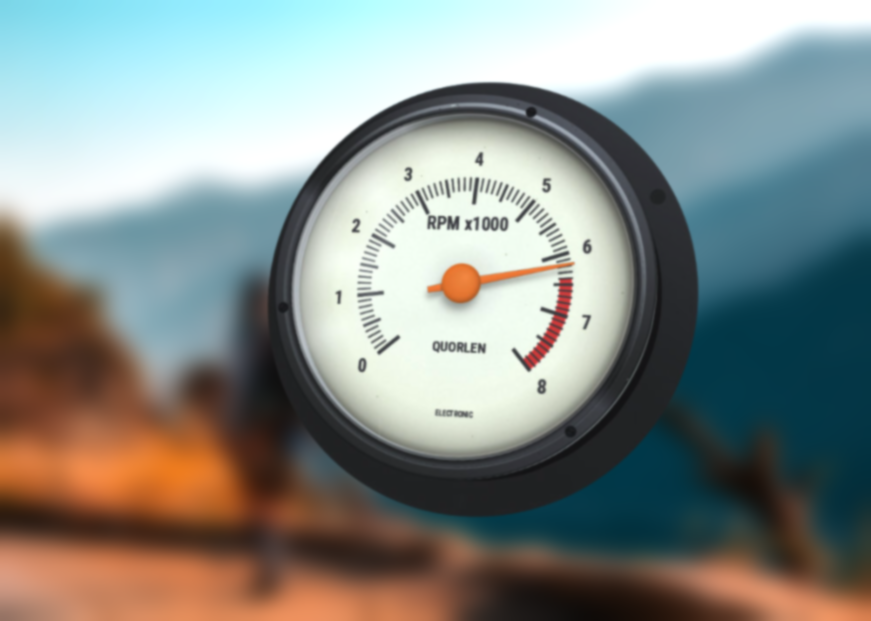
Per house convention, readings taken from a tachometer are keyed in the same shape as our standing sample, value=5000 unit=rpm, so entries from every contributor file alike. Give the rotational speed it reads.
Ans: value=6200 unit=rpm
